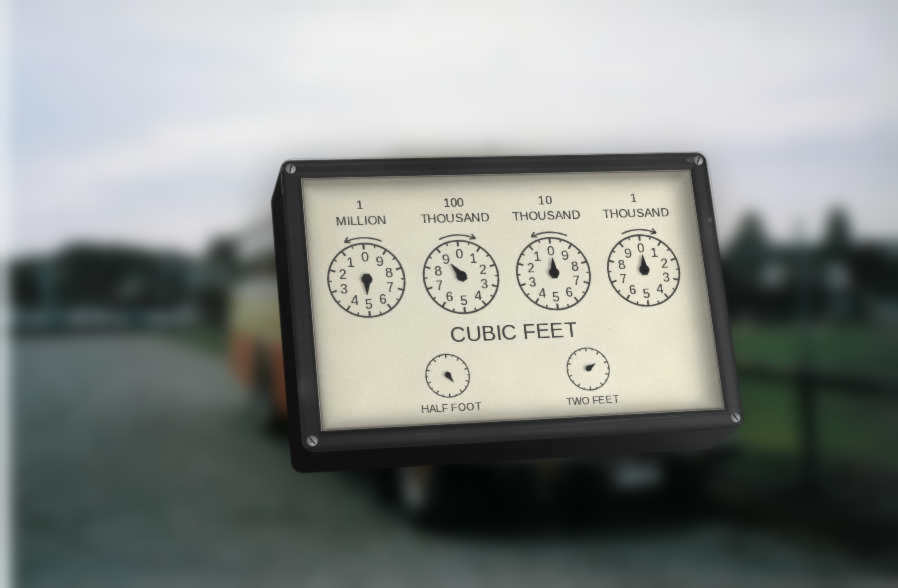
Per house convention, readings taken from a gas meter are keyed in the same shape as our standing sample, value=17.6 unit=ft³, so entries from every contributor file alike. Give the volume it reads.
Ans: value=490000 unit=ft³
